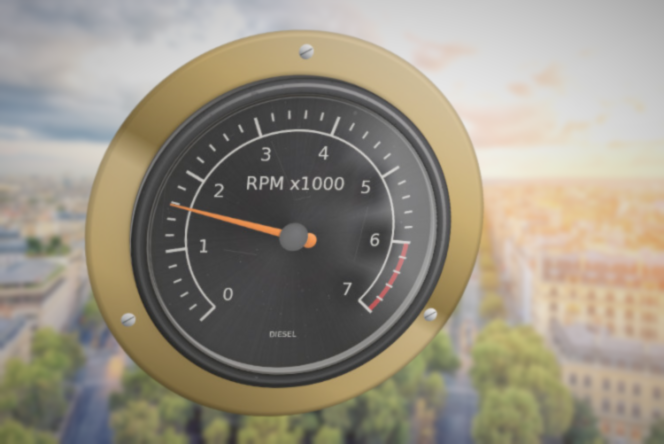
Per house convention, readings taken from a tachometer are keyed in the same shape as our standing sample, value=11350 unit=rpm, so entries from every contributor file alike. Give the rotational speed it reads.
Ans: value=1600 unit=rpm
